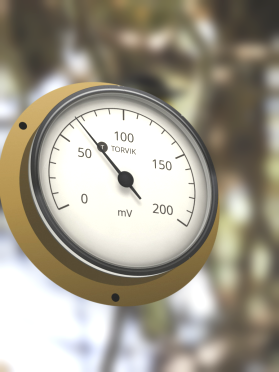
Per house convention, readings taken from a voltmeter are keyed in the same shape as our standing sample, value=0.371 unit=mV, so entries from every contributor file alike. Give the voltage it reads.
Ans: value=65 unit=mV
